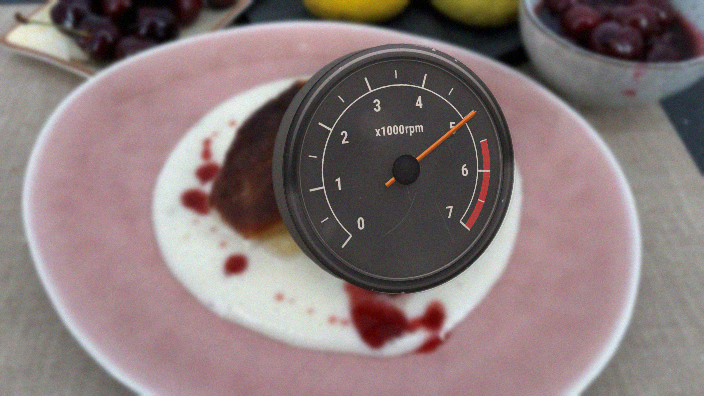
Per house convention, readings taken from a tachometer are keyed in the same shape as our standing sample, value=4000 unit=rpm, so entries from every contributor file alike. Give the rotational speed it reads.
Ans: value=5000 unit=rpm
